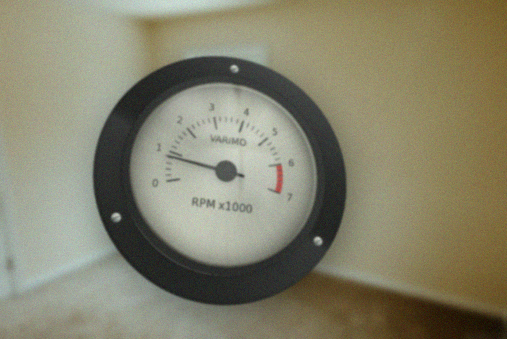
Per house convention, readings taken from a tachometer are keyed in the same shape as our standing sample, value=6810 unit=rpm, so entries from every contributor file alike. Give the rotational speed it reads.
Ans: value=800 unit=rpm
